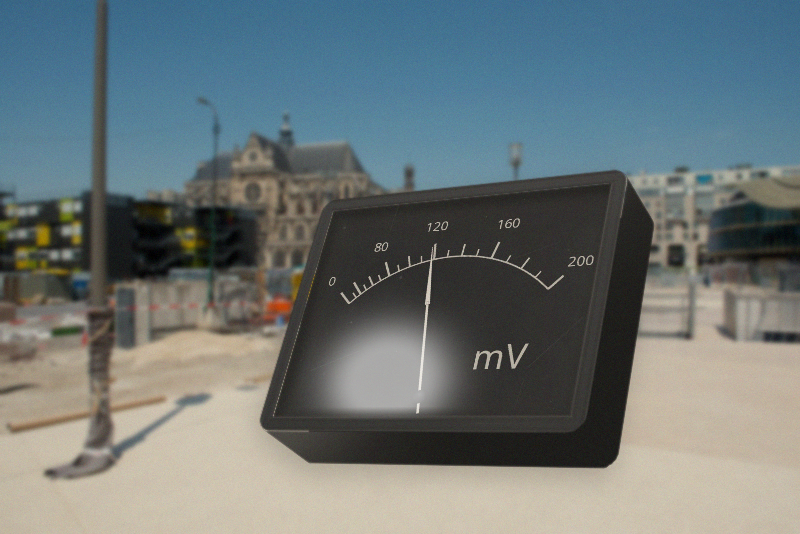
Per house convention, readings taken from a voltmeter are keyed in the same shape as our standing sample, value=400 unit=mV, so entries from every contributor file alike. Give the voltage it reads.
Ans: value=120 unit=mV
